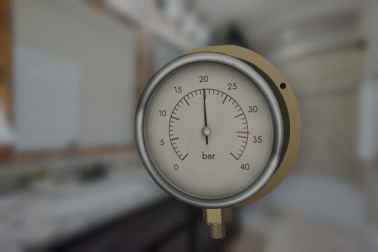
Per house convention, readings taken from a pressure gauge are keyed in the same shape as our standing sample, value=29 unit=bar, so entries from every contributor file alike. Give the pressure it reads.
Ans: value=20 unit=bar
